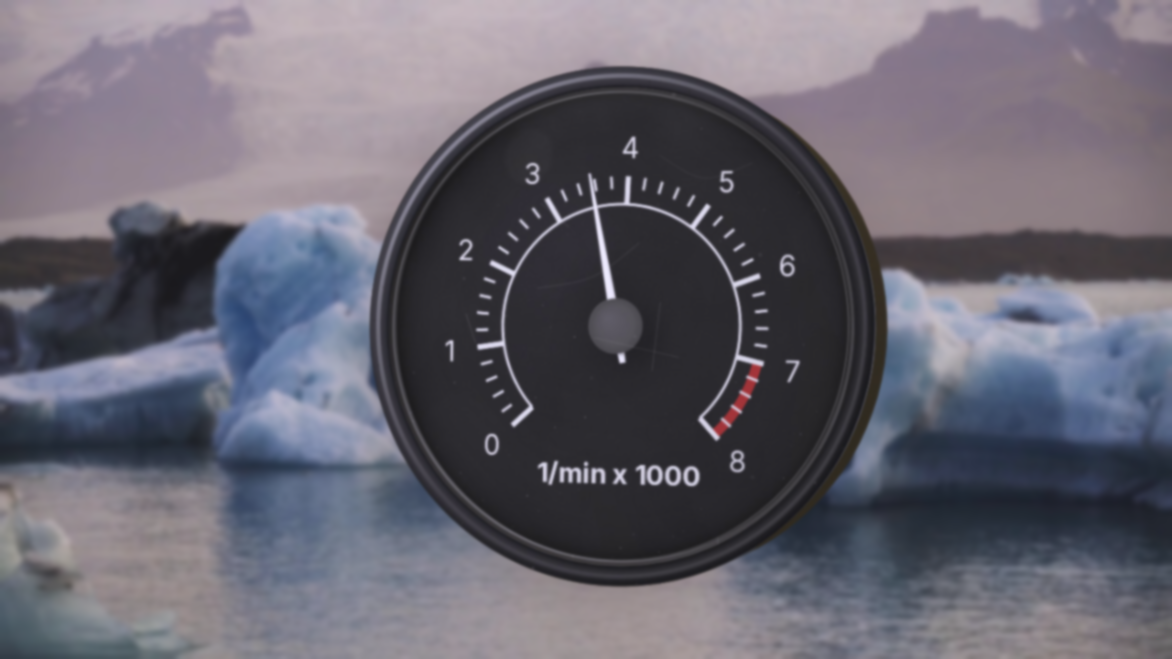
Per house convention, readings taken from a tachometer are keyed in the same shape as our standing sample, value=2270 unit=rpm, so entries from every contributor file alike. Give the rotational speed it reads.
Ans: value=3600 unit=rpm
